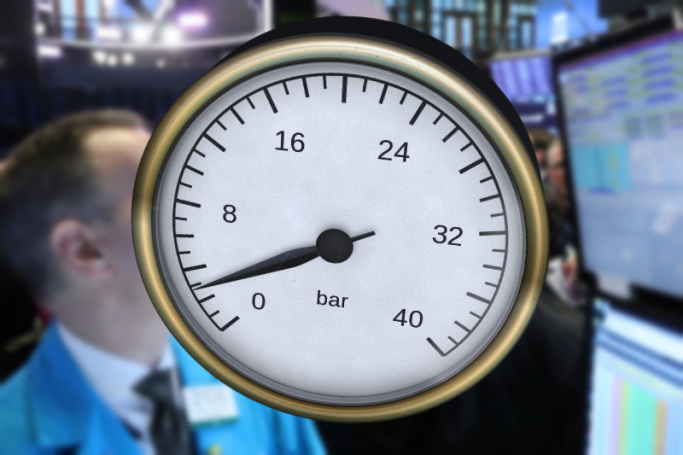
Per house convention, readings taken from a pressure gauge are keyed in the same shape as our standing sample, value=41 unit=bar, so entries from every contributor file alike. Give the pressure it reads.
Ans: value=3 unit=bar
